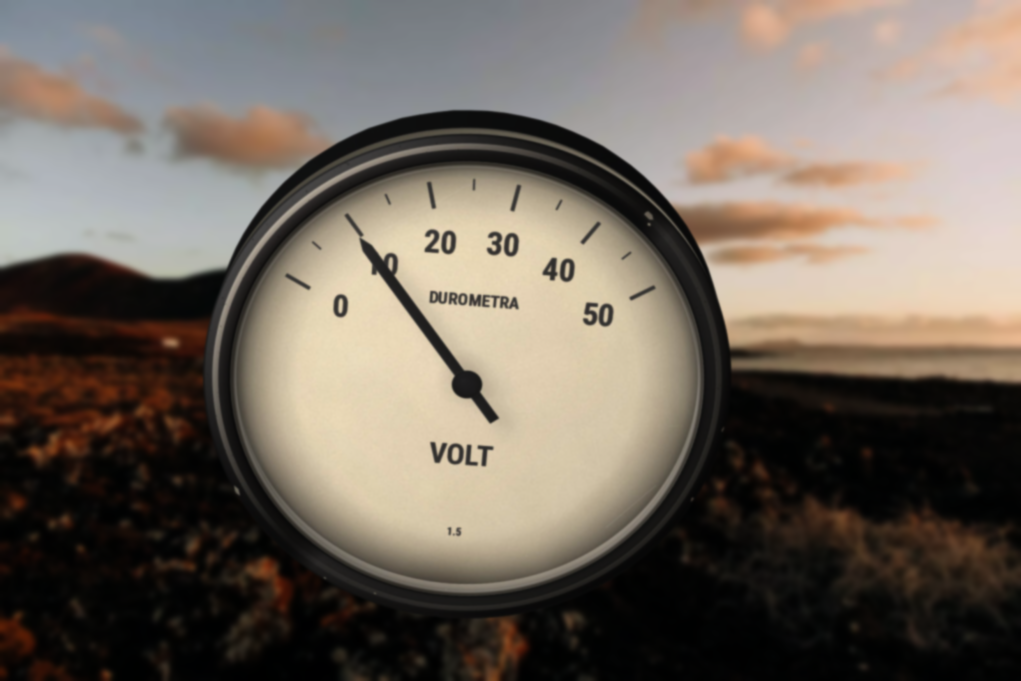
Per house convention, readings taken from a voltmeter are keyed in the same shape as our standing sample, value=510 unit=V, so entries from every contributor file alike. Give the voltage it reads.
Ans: value=10 unit=V
